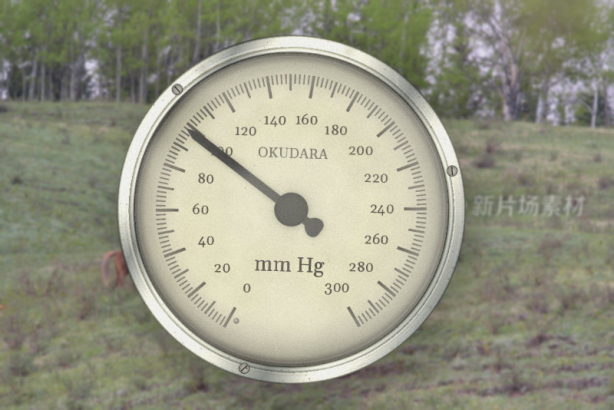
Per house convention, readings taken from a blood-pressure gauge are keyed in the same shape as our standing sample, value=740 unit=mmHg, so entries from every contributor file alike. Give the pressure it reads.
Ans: value=98 unit=mmHg
